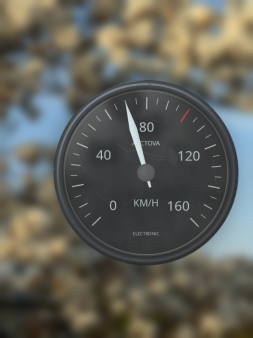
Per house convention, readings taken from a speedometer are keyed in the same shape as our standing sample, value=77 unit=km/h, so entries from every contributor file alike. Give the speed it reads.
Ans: value=70 unit=km/h
